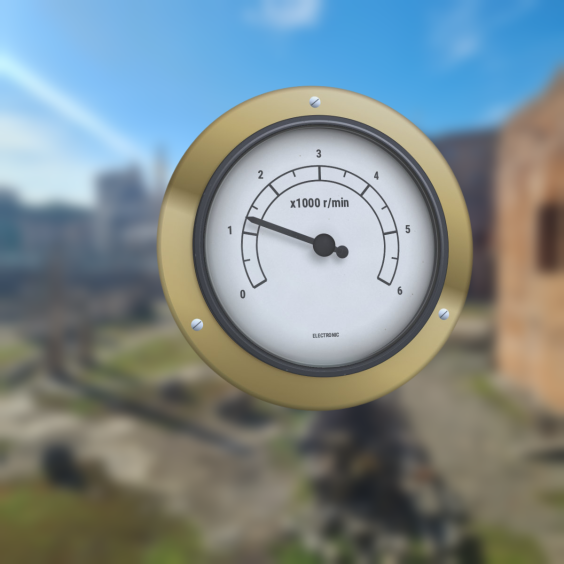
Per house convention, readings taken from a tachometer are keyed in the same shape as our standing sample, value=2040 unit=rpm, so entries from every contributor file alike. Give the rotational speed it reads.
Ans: value=1250 unit=rpm
